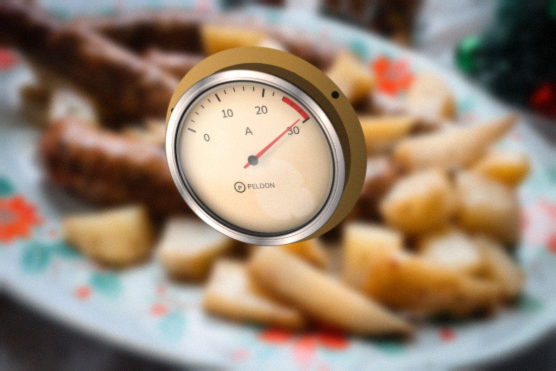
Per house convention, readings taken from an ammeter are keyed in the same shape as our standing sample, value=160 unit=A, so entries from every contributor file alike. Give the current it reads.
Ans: value=29 unit=A
